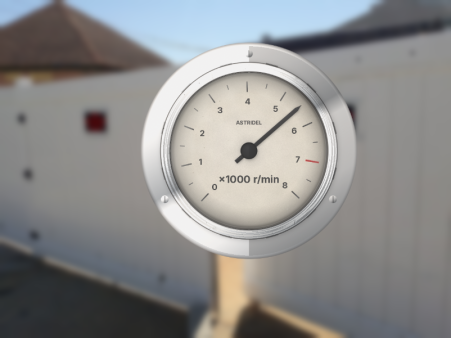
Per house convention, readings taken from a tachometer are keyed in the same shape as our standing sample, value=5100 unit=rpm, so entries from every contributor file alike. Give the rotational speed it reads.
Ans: value=5500 unit=rpm
